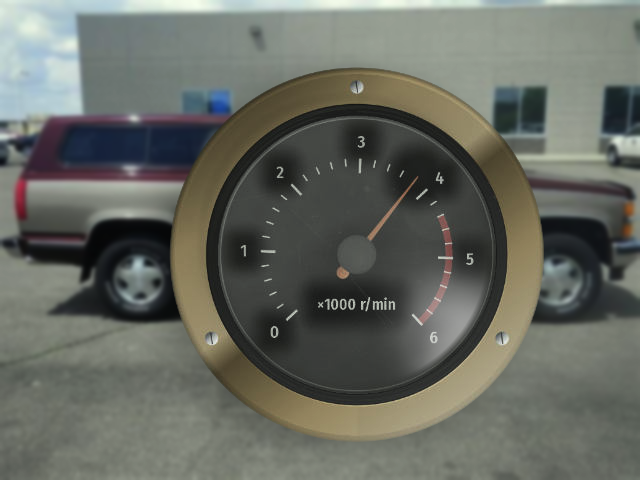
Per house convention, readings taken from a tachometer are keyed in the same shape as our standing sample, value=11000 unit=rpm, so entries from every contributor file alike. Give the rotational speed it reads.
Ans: value=3800 unit=rpm
